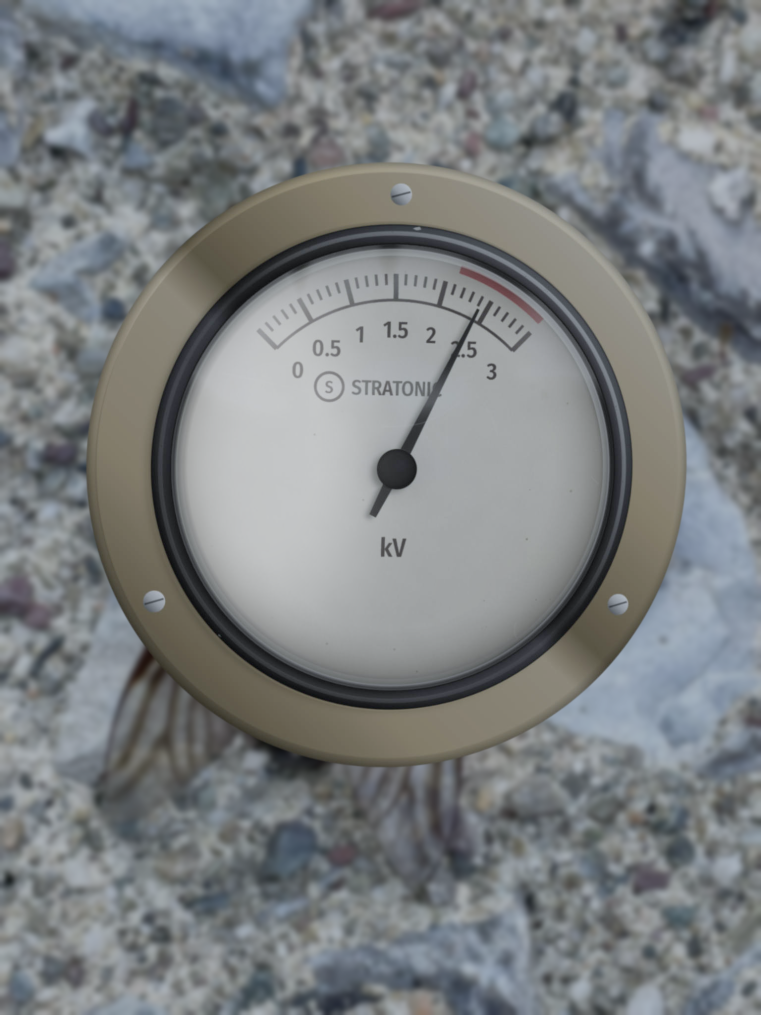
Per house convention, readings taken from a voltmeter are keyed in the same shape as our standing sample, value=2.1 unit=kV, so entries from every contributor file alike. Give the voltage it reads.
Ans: value=2.4 unit=kV
